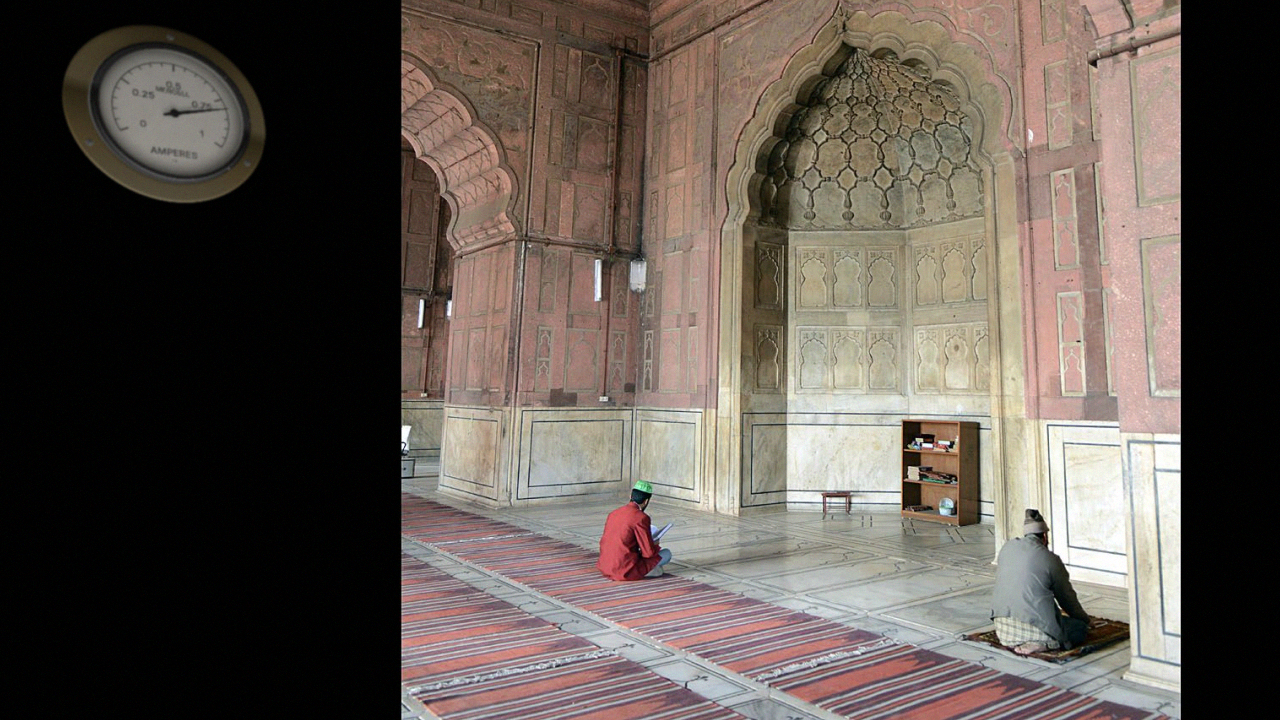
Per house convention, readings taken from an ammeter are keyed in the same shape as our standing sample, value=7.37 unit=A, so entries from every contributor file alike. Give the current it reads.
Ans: value=0.8 unit=A
